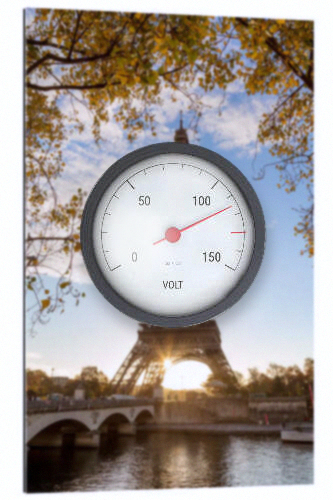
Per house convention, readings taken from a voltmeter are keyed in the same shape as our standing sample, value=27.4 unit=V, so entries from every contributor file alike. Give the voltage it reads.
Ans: value=115 unit=V
